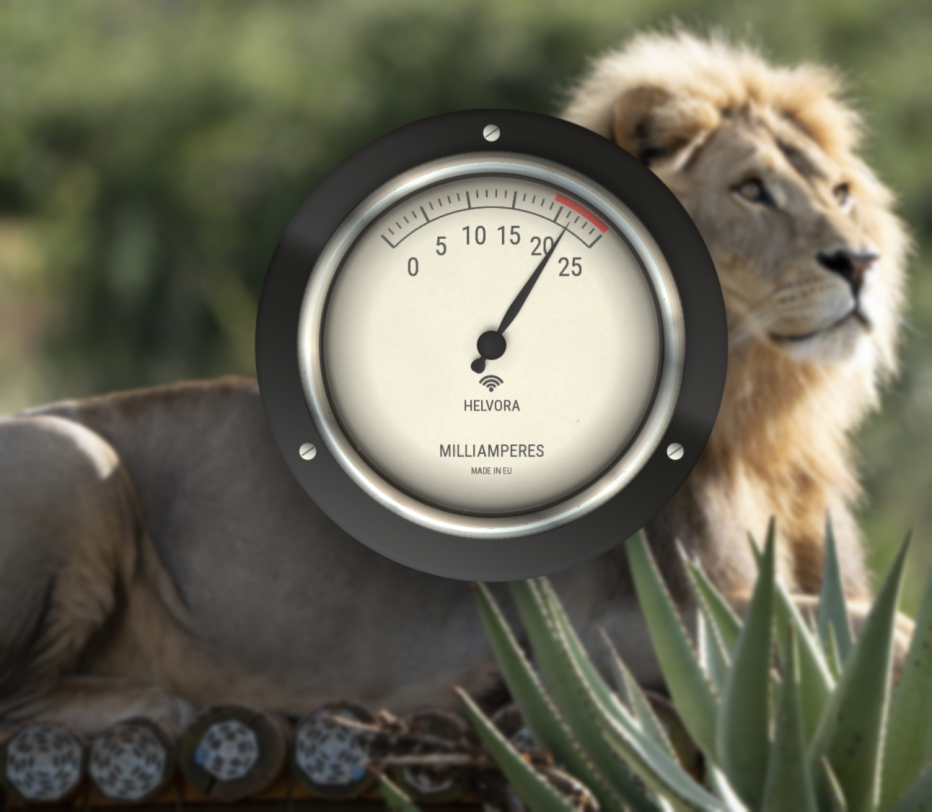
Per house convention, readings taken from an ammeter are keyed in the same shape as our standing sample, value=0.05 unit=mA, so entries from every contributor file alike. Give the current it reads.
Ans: value=21.5 unit=mA
